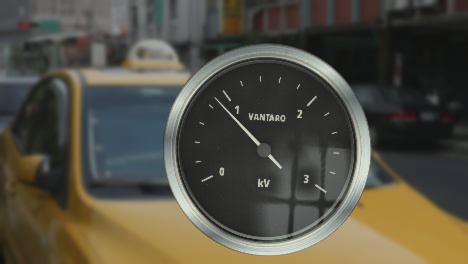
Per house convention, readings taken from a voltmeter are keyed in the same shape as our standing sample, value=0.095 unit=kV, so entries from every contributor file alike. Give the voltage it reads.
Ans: value=0.9 unit=kV
